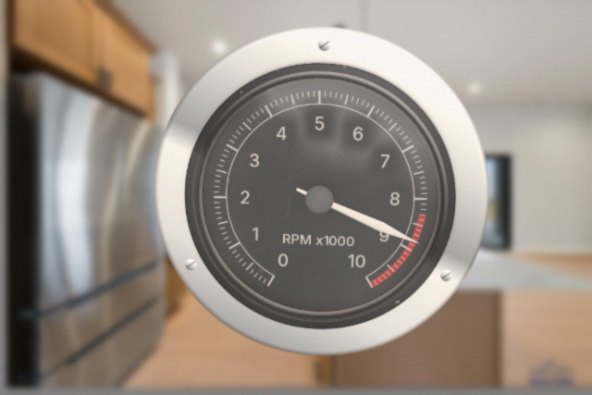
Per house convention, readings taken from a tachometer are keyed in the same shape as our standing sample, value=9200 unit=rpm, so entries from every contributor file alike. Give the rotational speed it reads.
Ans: value=8800 unit=rpm
